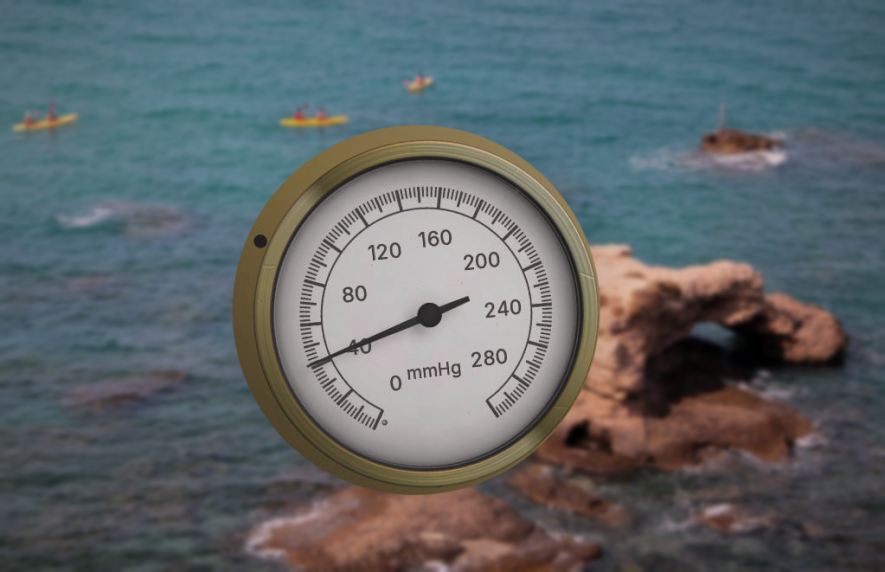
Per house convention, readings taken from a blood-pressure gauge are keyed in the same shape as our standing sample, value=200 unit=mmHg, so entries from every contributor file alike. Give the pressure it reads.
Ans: value=42 unit=mmHg
